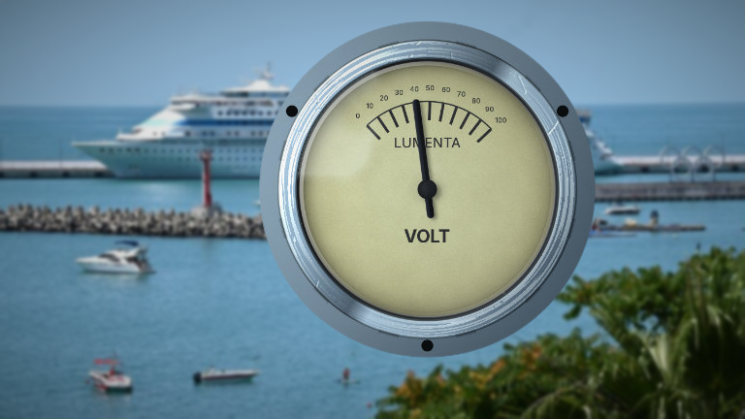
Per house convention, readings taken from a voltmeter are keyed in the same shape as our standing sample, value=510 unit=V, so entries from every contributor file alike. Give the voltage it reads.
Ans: value=40 unit=V
